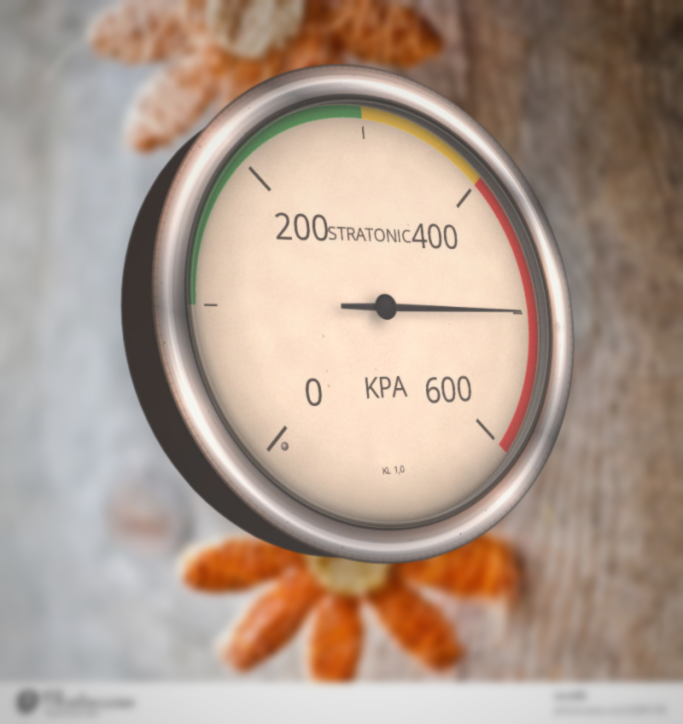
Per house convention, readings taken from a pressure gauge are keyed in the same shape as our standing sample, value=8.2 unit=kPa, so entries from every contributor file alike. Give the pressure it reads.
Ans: value=500 unit=kPa
